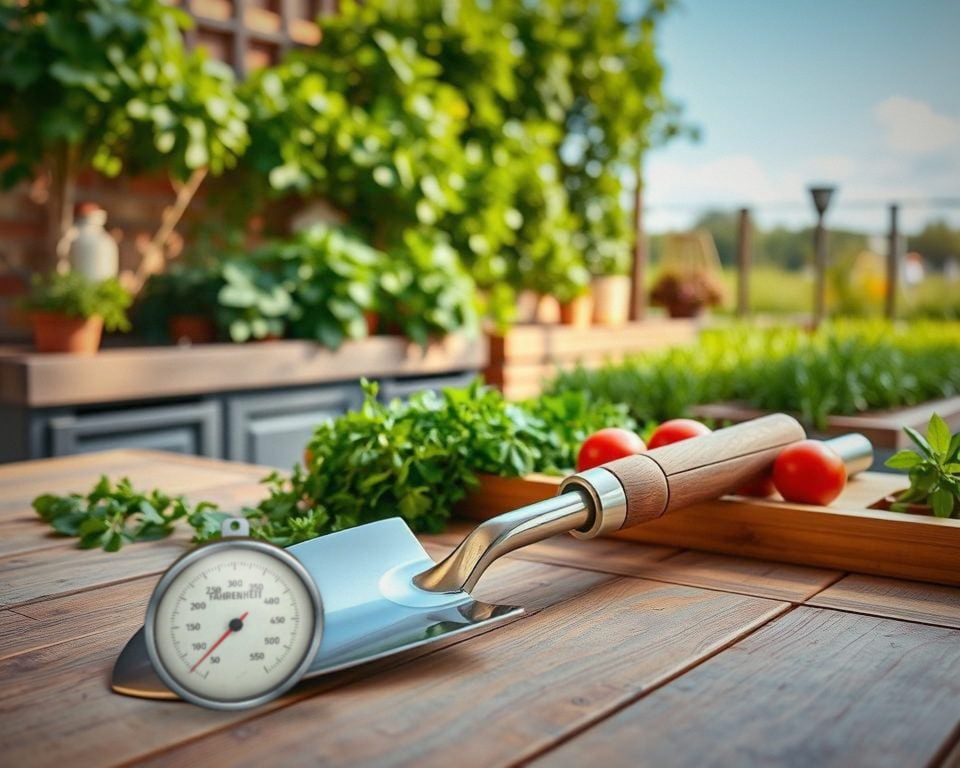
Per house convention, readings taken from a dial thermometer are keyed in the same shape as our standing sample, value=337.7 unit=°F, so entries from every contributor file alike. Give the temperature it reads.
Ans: value=75 unit=°F
